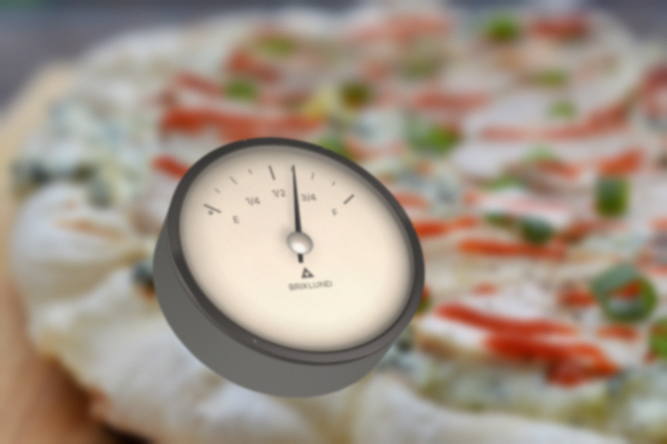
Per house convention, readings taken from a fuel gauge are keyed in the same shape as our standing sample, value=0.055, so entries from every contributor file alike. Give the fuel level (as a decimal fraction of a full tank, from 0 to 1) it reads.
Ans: value=0.625
